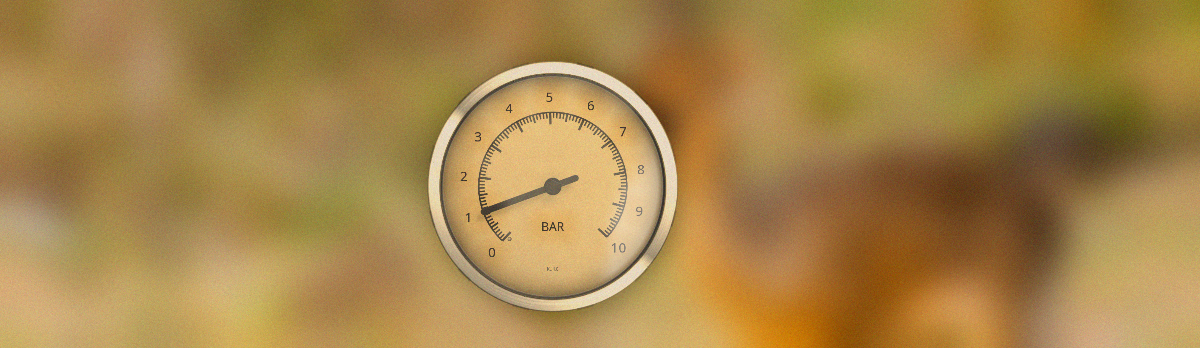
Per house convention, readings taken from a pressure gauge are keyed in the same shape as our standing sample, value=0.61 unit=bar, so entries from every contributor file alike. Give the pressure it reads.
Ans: value=1 unit=bar
